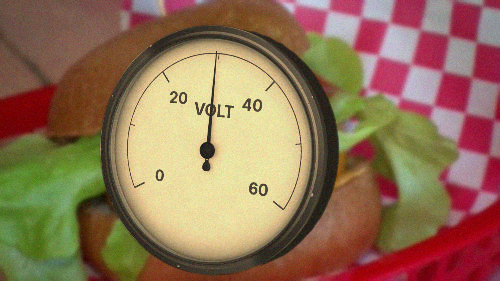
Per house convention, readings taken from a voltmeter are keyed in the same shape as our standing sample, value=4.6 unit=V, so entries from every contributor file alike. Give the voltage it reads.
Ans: value=30 unit=V
